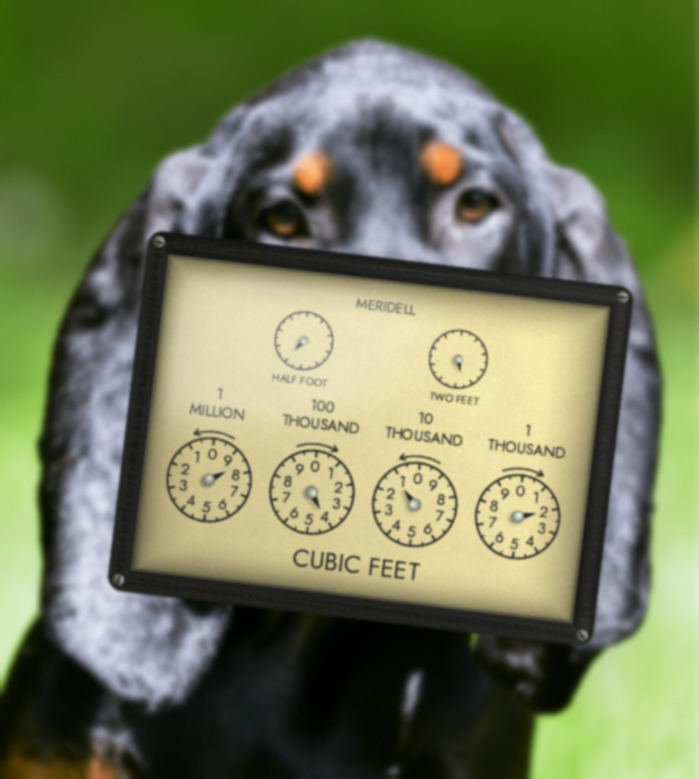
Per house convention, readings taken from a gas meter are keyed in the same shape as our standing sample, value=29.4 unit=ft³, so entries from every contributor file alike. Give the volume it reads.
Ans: value=841200 unit=ft³
